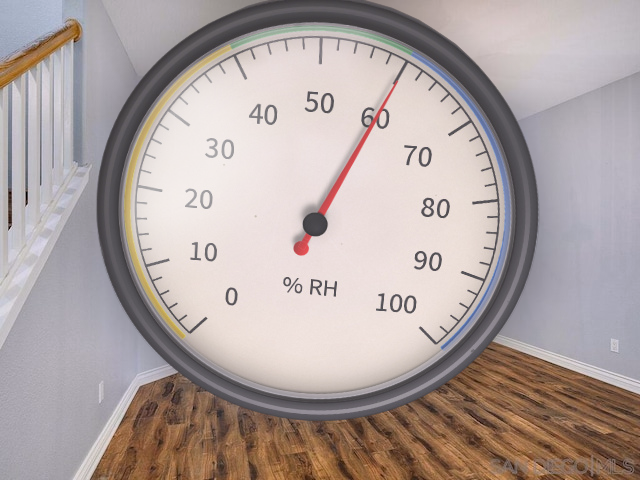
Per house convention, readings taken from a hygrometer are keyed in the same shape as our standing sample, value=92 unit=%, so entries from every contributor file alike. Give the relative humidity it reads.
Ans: value=60 unit=%
